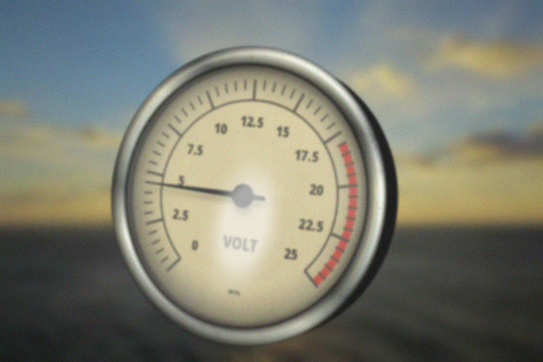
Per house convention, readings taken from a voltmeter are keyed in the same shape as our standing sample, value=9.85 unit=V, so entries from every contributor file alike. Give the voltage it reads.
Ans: value=4.5 unit=V
